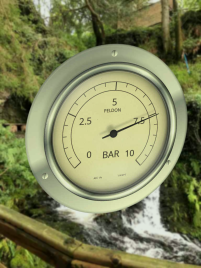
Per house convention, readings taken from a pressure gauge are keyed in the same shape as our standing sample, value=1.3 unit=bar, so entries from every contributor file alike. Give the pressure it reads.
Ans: value=7.5 unit=bar
